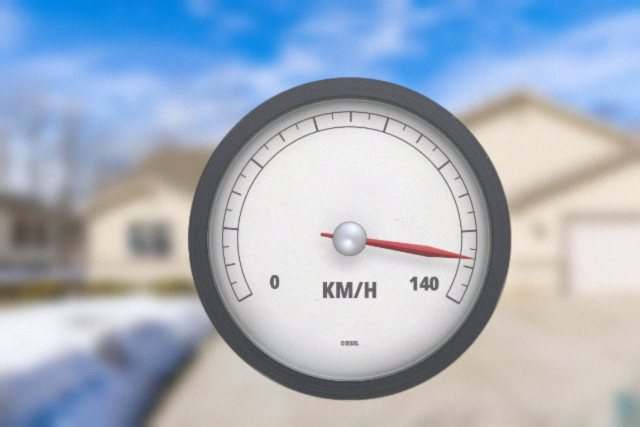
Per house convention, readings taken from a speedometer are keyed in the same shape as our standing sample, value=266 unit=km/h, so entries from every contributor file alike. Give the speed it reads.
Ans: value=127.5 unit=km/h
